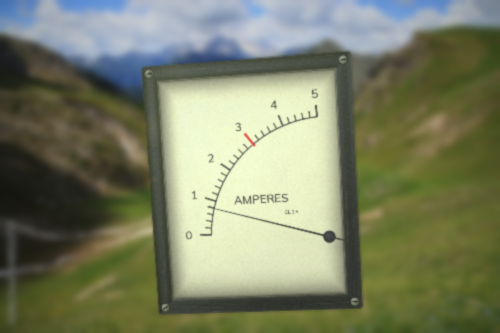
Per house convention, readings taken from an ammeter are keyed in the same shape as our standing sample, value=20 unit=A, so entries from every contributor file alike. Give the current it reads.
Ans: value=0.8 unit=A
